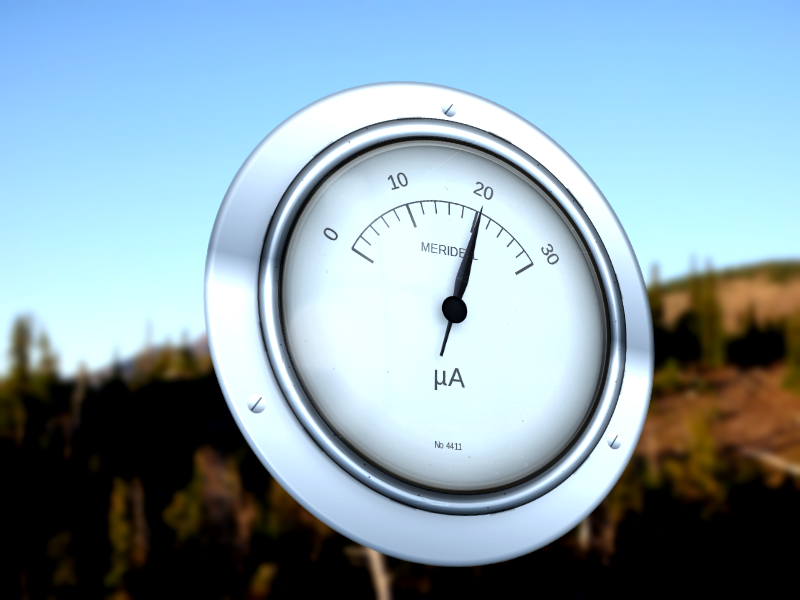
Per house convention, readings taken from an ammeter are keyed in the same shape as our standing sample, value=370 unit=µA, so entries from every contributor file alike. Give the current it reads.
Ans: value=20 unit=µA
